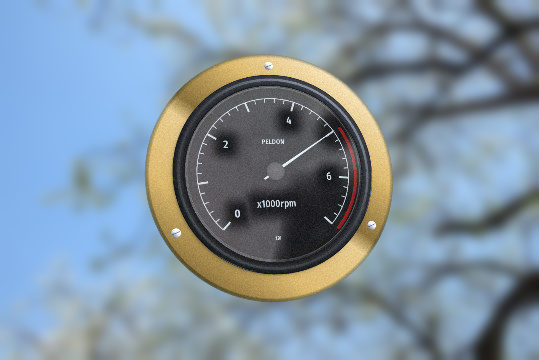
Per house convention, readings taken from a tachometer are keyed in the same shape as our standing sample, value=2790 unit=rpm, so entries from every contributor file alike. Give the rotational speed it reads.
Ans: value=5000 unit=rpm
